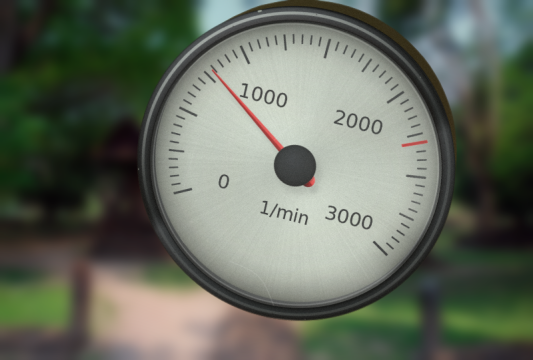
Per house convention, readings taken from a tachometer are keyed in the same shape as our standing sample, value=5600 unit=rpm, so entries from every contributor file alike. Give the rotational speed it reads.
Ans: value=800 unit=rpm
